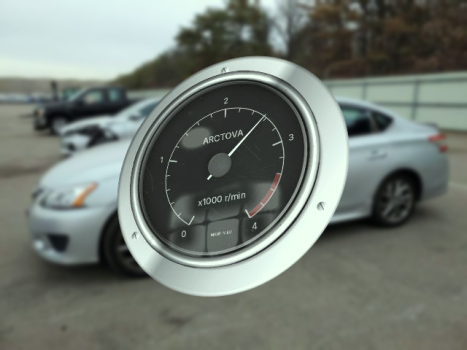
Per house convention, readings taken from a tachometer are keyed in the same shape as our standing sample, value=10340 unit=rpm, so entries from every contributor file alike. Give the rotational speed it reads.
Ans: value=2600 unit=rpm
